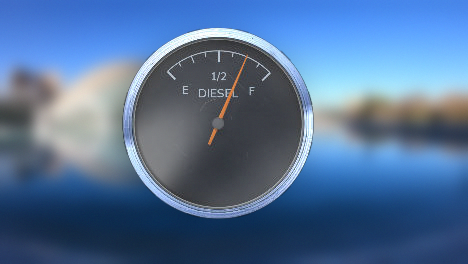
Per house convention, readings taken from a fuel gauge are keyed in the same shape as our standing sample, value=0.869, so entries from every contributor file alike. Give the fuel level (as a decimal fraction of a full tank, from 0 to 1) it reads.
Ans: value=0.75
